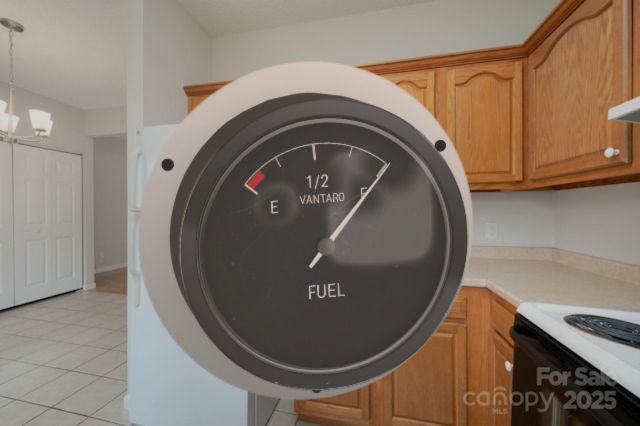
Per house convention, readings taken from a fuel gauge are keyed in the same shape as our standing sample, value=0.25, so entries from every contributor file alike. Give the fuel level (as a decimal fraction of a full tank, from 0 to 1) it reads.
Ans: value=1
